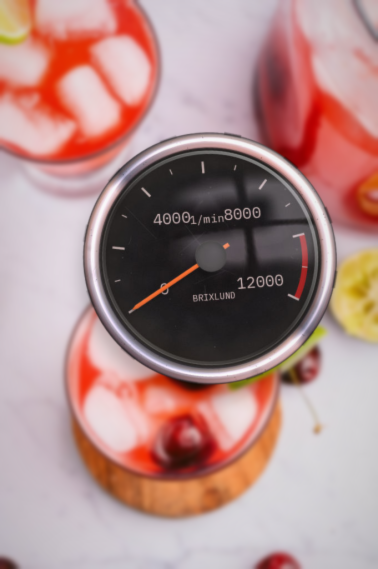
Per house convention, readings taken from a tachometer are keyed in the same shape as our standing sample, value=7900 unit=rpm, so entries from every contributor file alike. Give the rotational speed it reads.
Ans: value=0 unit=rpm
